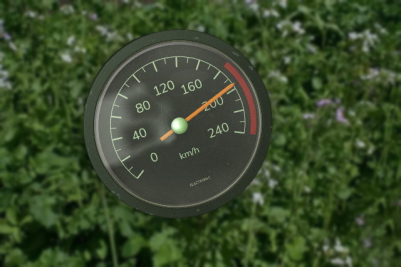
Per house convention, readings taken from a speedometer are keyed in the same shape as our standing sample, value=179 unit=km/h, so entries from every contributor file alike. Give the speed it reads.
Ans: value=195 unit=km/h
